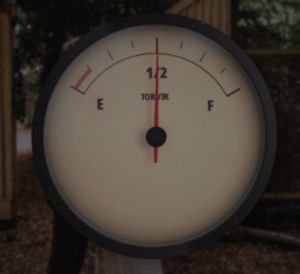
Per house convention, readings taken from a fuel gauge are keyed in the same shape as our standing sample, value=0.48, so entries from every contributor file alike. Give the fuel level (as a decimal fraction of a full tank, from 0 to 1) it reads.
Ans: value=0.5
